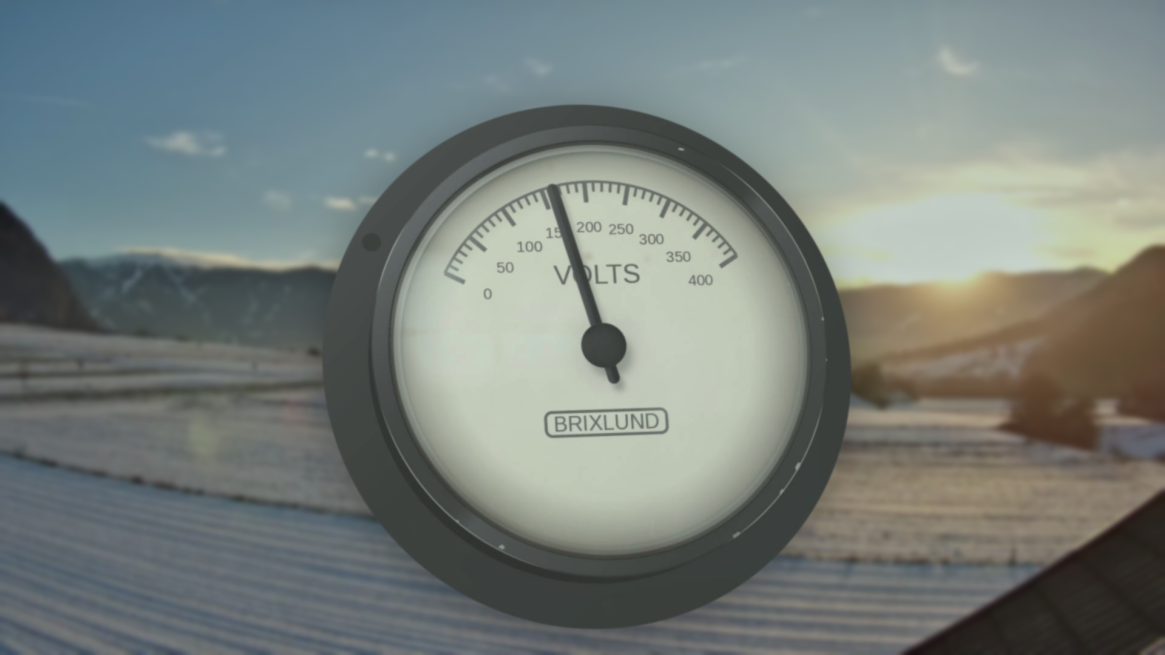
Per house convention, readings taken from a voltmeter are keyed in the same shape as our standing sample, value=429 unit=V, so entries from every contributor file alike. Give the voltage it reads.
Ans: value=160 unit=V
